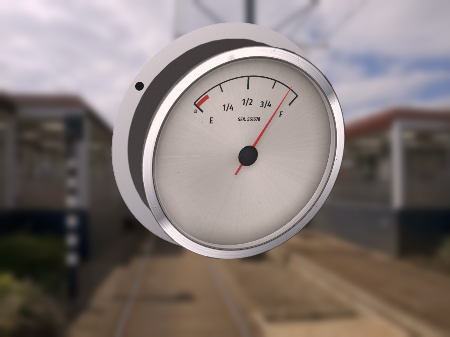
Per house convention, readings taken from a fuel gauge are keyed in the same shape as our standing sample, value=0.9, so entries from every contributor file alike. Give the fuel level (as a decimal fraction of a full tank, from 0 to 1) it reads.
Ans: value=0.875
